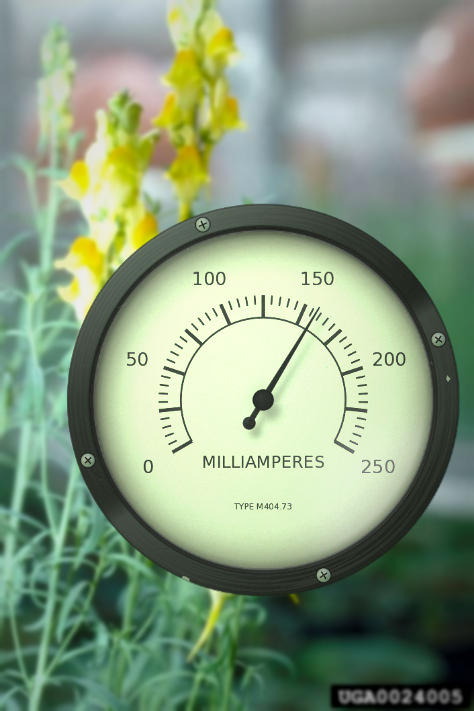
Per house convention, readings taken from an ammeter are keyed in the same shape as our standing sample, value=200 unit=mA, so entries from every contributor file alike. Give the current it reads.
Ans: value=157.5 unit=mA
